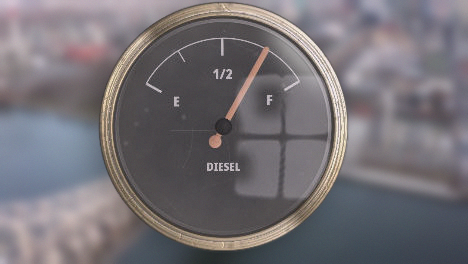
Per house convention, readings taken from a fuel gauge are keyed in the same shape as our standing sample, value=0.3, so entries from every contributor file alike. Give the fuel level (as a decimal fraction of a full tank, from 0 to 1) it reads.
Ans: value=0.75
